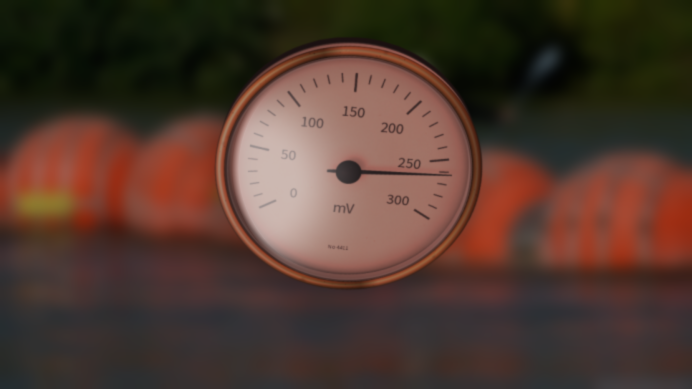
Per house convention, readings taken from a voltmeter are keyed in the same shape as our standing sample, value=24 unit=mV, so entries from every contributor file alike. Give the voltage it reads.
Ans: value=260 unit=mV
